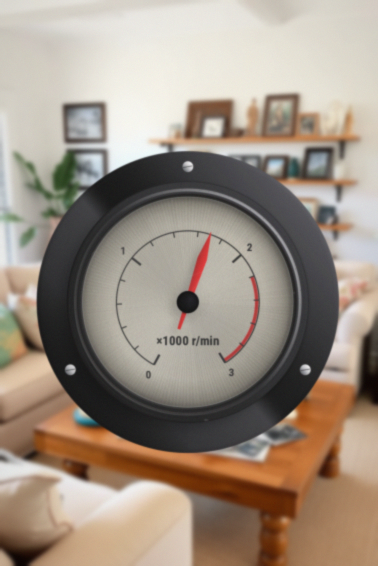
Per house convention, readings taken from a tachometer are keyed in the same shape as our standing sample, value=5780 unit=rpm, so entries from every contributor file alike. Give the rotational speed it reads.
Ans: value=1700 unit=rpm
